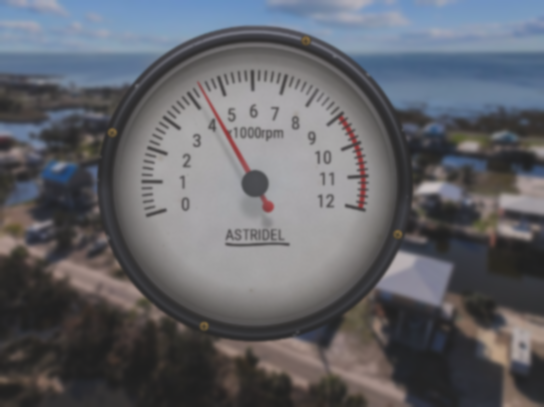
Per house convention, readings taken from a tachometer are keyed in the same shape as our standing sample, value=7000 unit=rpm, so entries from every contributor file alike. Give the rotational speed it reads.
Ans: value=4400 unit=rpm
